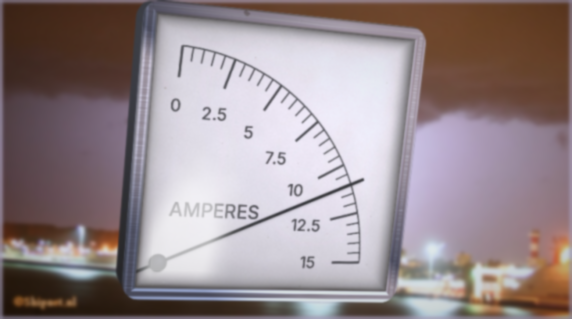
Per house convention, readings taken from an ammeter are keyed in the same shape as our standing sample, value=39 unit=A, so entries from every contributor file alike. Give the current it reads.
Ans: value=11 unit=A
